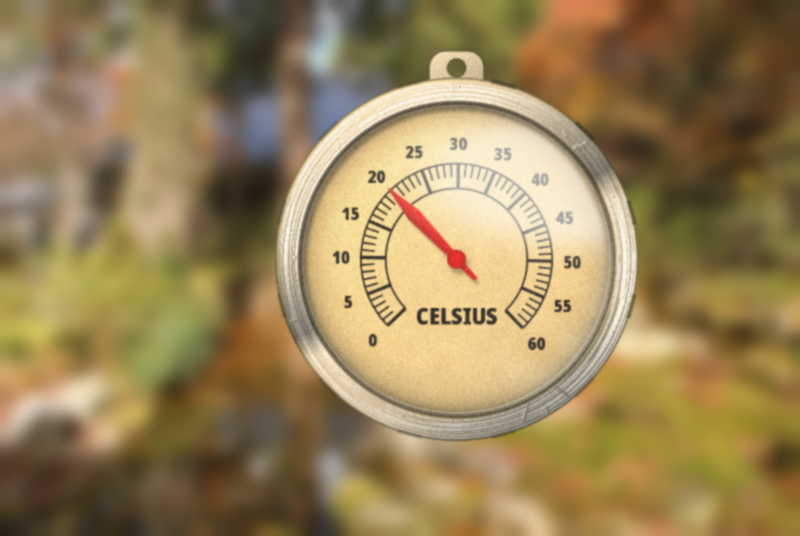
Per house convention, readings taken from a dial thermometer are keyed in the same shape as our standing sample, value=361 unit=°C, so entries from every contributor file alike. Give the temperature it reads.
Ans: value=20 unit=°C
